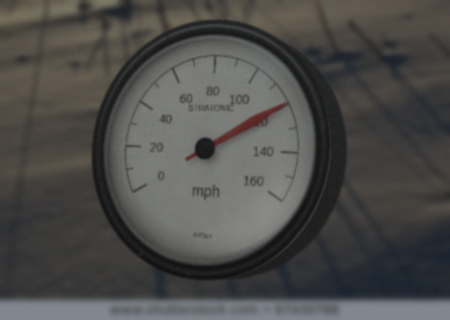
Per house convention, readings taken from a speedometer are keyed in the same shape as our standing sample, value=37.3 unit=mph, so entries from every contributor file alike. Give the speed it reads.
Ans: value=120 unit=mph
